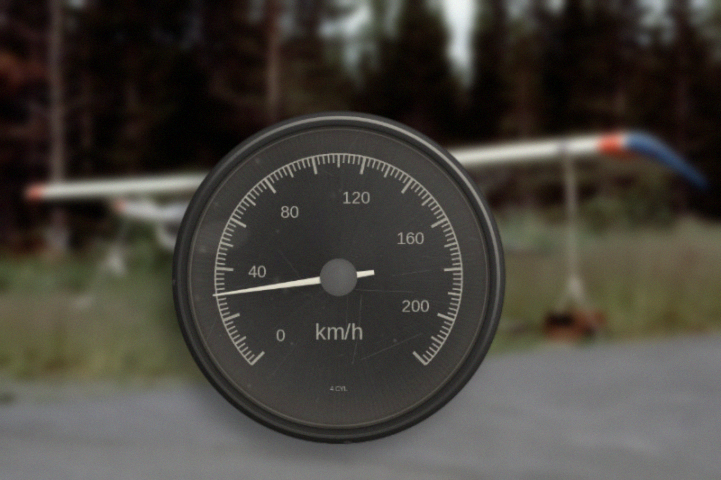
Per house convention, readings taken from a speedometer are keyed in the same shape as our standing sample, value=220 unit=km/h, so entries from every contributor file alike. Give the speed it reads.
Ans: value=30 unit=km/h
